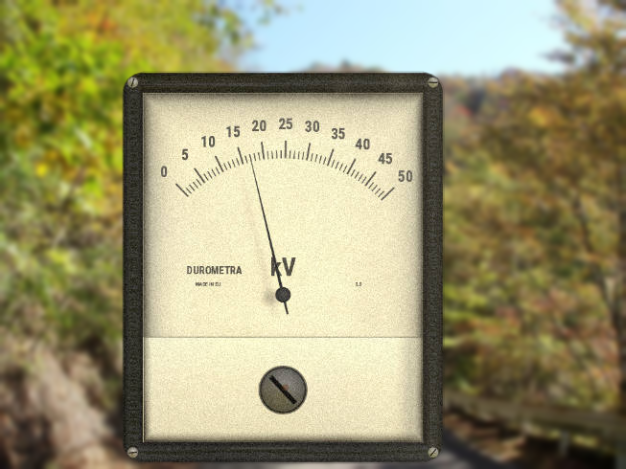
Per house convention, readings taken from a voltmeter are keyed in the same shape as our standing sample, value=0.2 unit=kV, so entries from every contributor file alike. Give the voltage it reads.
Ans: value=17 unit=kV
